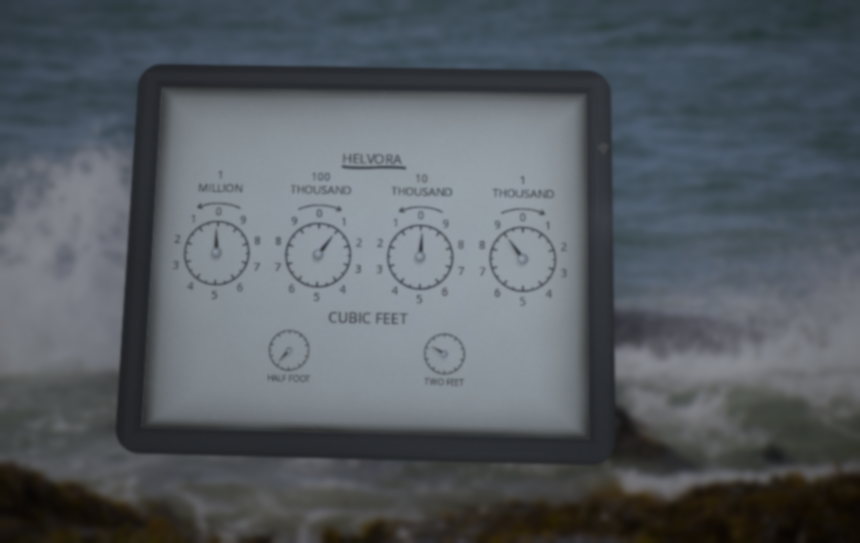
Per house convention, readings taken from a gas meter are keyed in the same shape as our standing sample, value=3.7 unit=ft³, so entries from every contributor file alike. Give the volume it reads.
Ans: value=9900 unit=ft³
